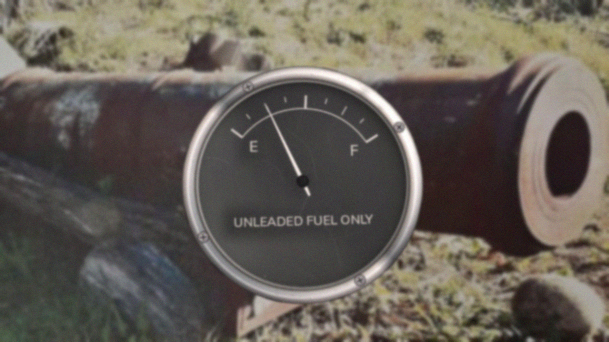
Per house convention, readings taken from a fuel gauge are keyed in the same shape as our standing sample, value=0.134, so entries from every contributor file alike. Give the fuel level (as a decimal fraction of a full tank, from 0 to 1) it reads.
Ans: value=0.25
